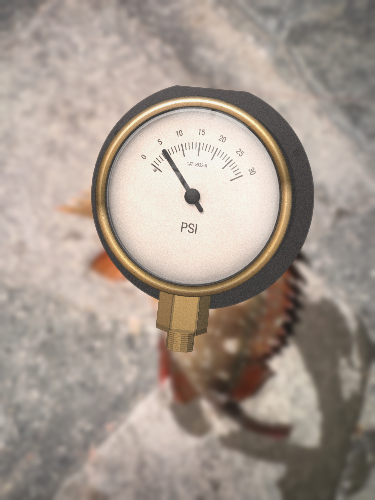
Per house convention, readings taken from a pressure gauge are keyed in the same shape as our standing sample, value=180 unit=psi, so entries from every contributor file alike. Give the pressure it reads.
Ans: value=5 unit=psi
